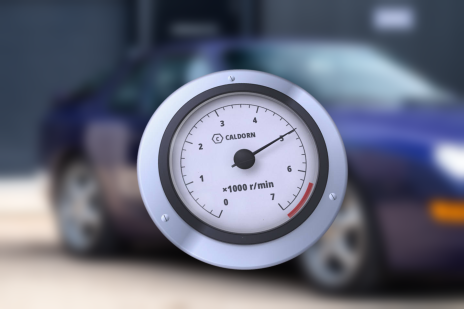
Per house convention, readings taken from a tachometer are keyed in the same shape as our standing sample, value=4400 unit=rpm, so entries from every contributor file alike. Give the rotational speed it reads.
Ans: value=5000 unit=rpm
